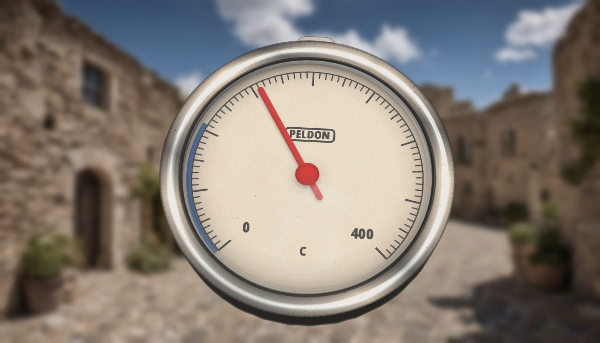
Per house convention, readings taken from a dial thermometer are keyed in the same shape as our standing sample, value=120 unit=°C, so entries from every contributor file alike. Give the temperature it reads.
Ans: value=155 unit=°C
